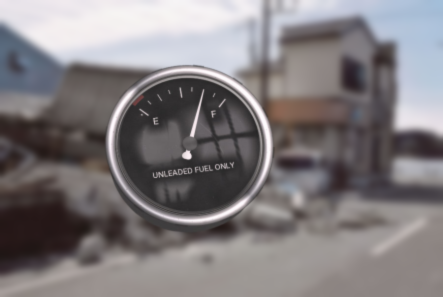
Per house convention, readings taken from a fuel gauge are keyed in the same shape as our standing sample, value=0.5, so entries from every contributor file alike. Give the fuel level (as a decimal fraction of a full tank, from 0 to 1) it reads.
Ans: value=0.75
